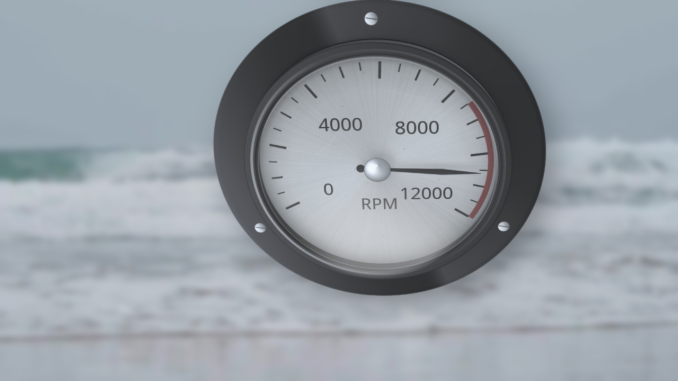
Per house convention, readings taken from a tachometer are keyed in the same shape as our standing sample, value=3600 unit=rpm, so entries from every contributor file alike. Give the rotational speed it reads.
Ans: value=10500 unit=rpm
